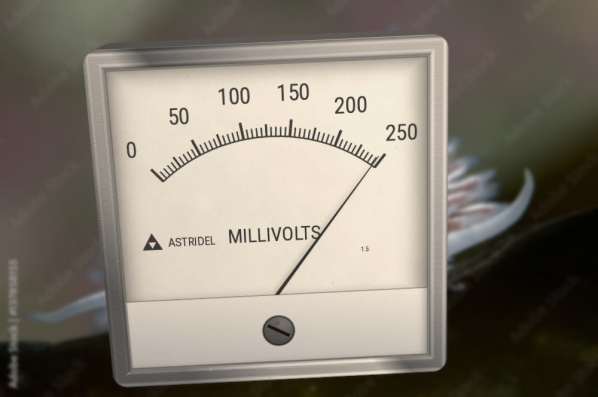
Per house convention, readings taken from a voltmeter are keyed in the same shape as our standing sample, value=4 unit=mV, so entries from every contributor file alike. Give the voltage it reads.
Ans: value=245 unit=mV
